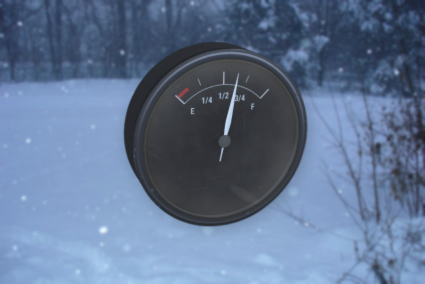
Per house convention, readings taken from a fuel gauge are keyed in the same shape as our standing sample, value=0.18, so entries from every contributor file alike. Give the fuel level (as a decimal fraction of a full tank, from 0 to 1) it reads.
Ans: value=0.625
